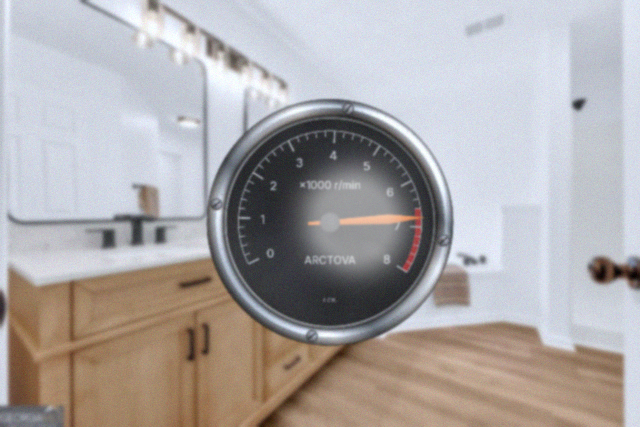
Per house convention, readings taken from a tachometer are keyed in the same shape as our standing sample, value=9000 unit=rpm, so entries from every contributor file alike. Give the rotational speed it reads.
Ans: value=6800 unit=rpm
